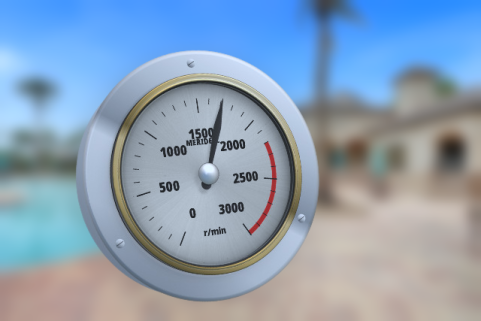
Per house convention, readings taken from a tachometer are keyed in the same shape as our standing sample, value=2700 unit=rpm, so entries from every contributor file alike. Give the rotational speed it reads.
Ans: value=1700 unit=rpm
